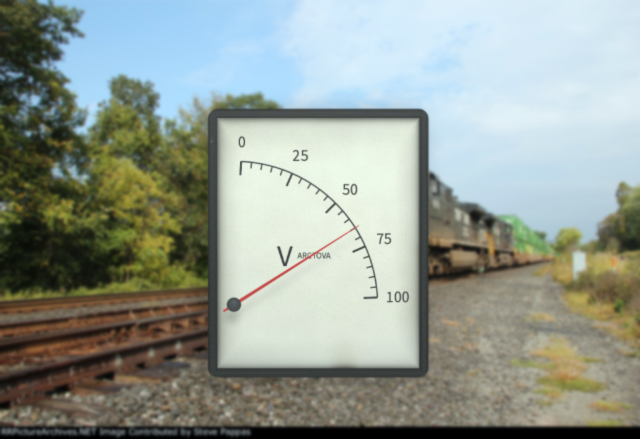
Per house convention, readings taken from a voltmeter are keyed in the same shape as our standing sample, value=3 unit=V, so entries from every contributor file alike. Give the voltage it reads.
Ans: value=65 unit=V
